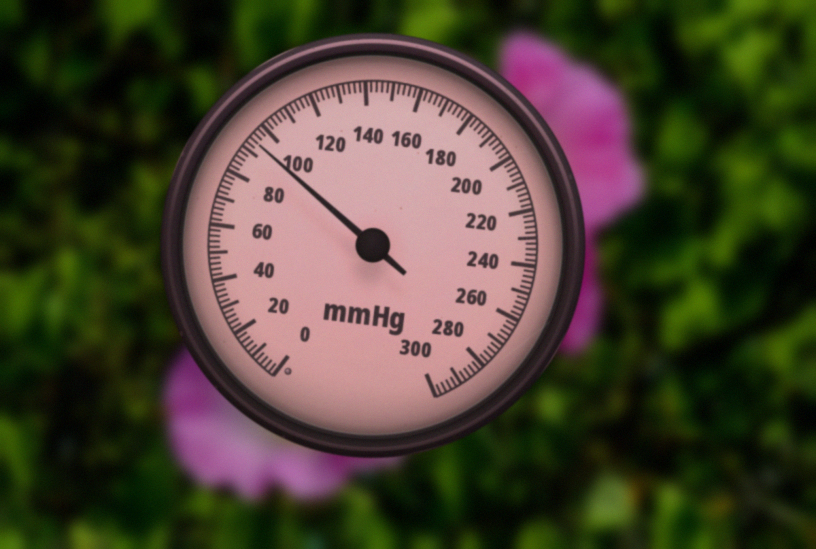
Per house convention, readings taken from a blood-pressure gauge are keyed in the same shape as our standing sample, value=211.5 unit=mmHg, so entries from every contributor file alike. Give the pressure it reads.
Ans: value=94 unit=mmHg
